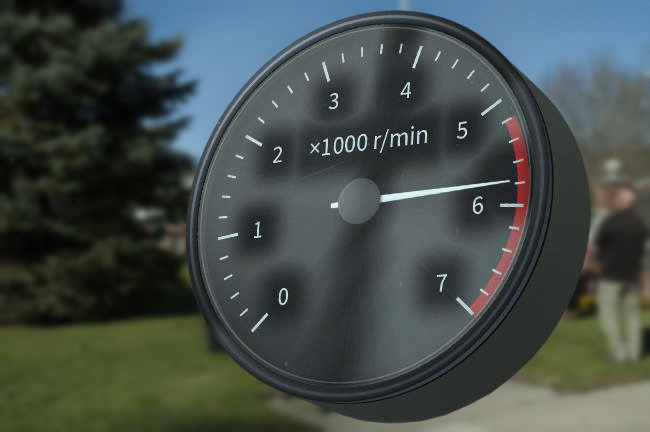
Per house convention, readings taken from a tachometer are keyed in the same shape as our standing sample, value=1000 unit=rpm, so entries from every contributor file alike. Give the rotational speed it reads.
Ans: value=5800 unit=rpm
